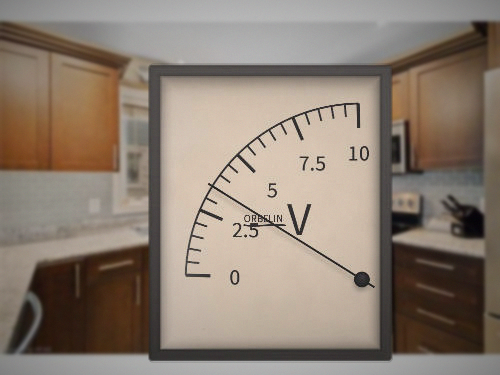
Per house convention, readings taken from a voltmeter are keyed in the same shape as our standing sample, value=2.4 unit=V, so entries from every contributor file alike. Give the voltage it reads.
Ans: value=3.5 unit=V
